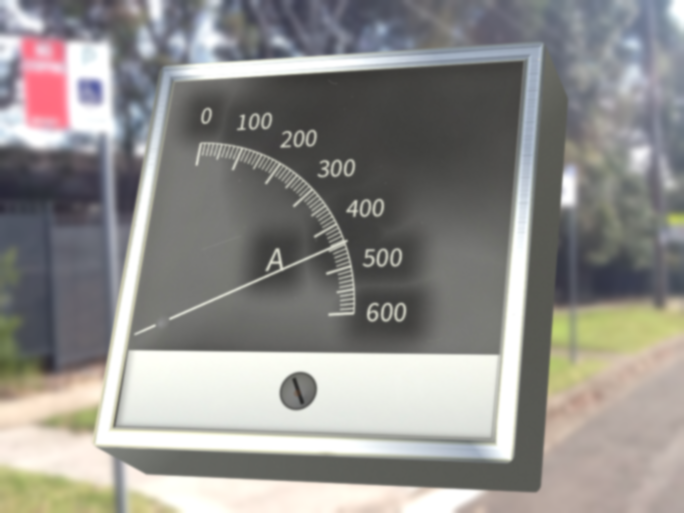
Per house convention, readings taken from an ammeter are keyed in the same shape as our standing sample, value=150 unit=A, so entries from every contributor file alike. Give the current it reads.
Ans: value=450 unit=A
